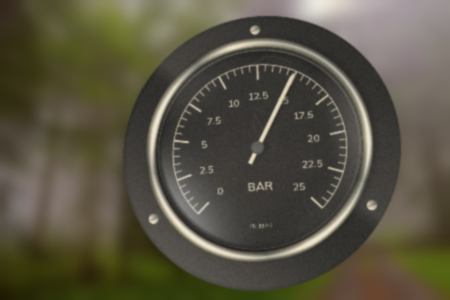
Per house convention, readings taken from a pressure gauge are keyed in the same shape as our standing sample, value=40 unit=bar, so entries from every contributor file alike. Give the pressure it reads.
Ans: value=15 unit=bar
